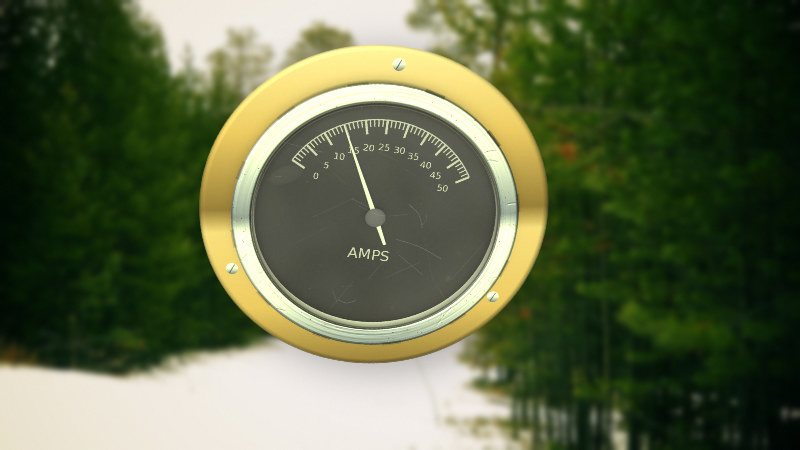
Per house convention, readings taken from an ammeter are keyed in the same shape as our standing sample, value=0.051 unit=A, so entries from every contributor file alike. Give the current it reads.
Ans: value=15 unit=A
